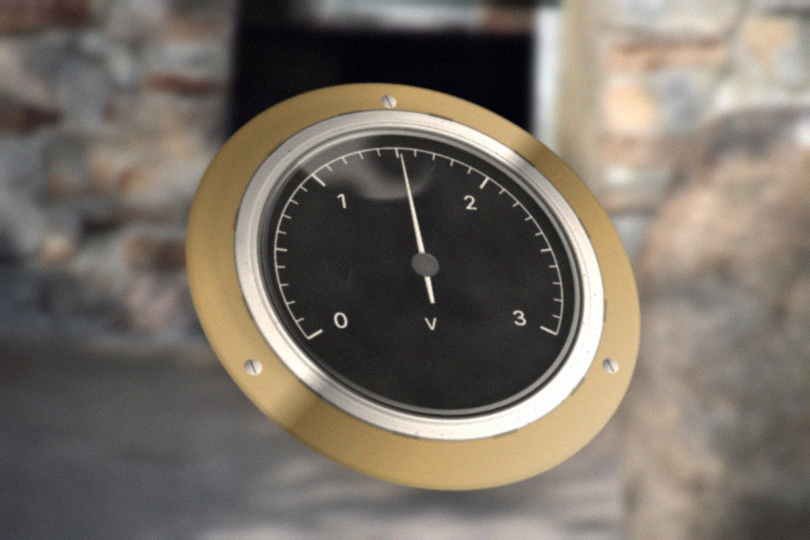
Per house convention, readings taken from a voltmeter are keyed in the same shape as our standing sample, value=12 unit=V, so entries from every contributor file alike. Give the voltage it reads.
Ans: value=1.5 unit=V
